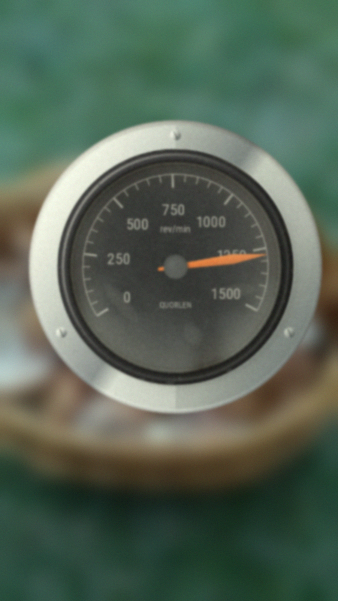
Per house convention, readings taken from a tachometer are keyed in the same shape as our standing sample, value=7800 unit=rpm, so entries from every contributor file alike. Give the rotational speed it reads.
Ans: value=1275 unit=rpm
